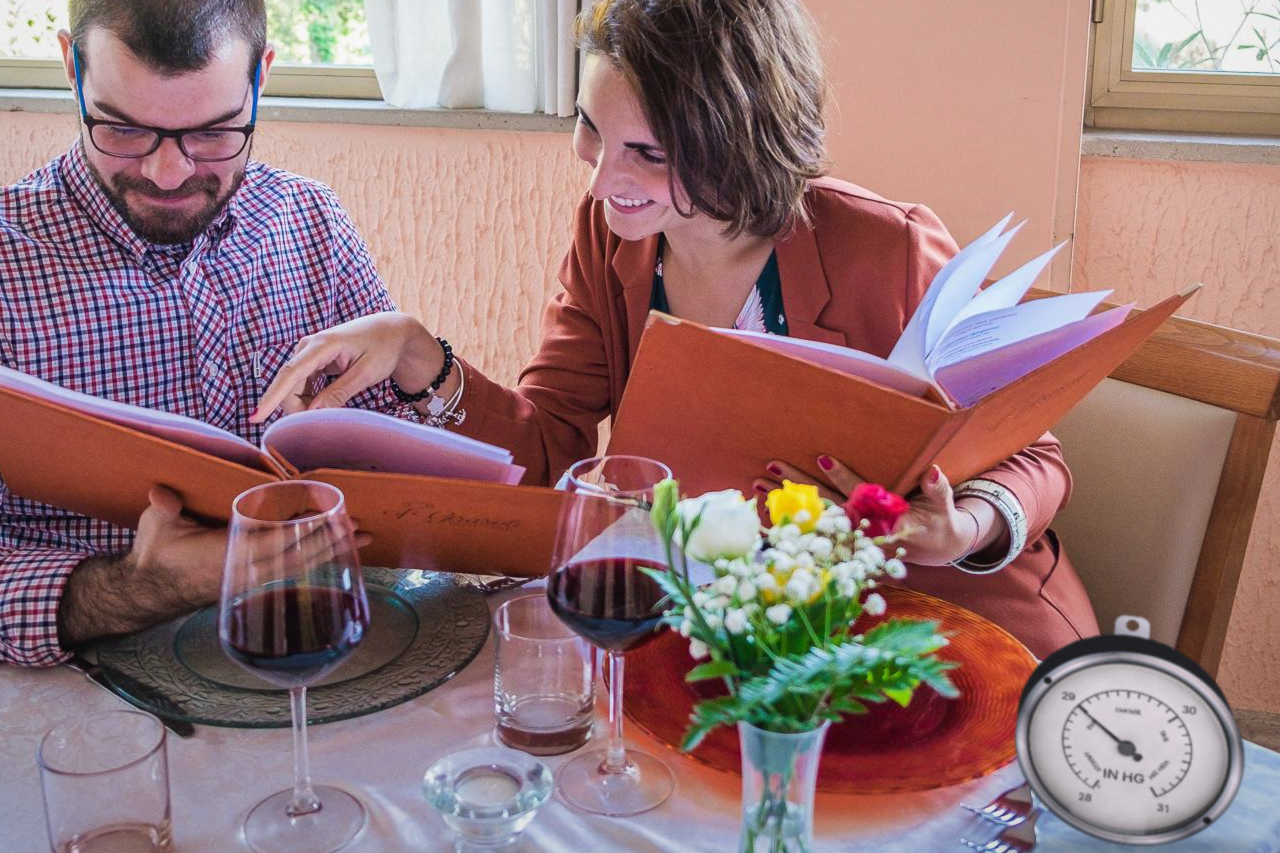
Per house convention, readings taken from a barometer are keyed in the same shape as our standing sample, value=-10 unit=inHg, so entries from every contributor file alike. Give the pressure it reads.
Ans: value=29 unit=inHg
